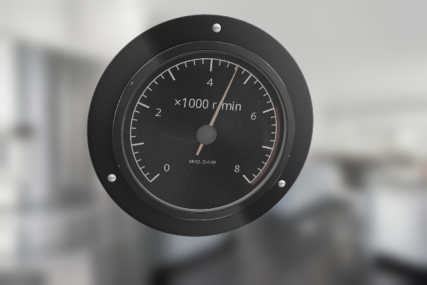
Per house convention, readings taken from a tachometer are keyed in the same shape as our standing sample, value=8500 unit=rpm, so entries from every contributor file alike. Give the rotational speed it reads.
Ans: value=4600 unit=rpm
